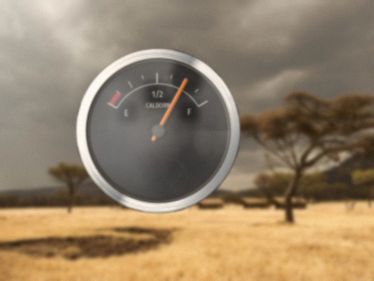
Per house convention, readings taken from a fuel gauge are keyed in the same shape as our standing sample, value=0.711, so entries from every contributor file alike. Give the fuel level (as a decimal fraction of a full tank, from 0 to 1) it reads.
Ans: value=0.75
